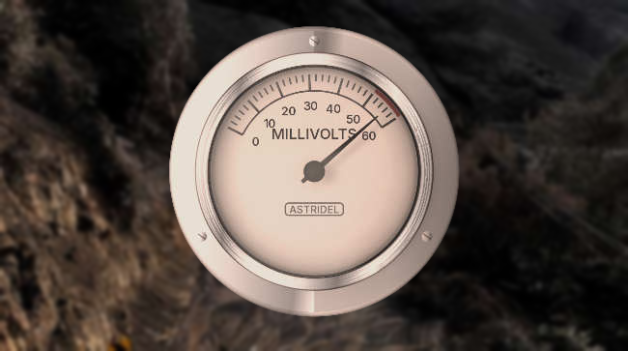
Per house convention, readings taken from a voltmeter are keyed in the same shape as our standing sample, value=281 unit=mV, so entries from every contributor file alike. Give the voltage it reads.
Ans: value=56 unit=mV
